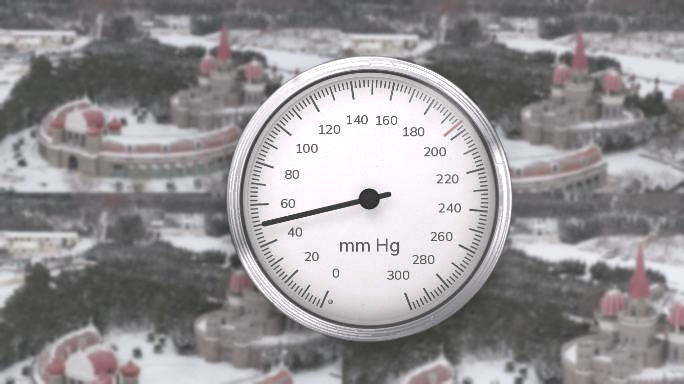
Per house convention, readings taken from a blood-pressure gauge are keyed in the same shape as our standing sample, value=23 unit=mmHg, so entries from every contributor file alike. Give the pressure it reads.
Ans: value=50 unit=mmHg
